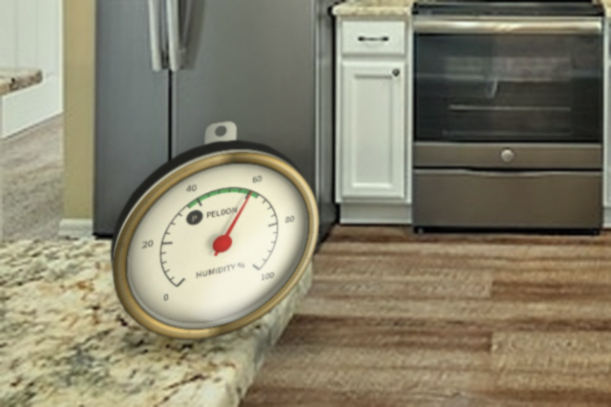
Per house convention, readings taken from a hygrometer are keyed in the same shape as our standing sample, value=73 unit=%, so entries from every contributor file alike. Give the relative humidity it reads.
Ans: value=60 unit=%
